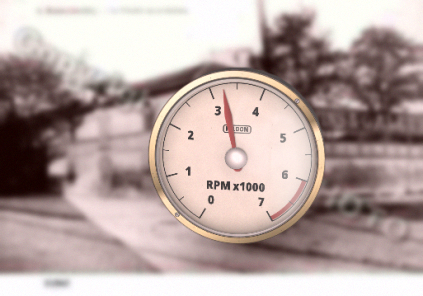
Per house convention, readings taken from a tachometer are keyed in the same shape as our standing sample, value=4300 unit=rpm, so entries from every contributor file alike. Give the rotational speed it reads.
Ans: value=3250 unit=rpm
